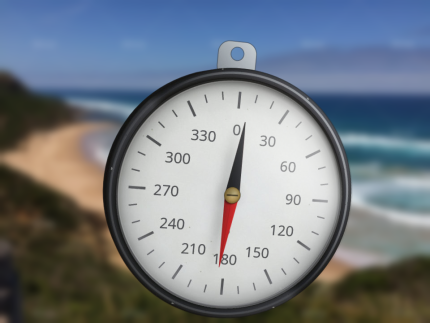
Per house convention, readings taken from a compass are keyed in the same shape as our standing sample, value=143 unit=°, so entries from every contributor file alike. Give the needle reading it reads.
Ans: value=185 unit=°
